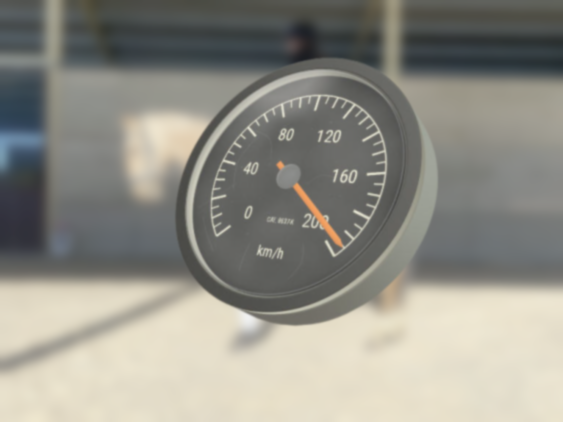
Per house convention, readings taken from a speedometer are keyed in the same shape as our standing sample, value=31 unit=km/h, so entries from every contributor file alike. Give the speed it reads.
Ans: value=195 unit=km/h
